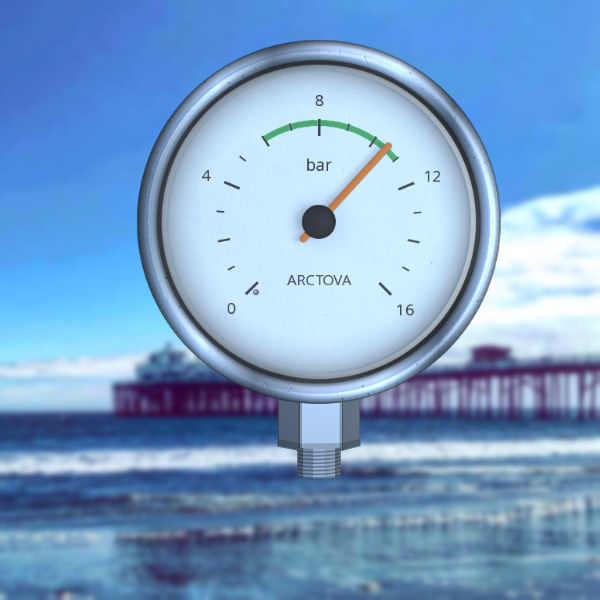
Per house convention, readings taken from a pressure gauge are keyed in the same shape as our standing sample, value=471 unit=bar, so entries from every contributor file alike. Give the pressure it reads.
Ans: value=10.5 unit=bar
